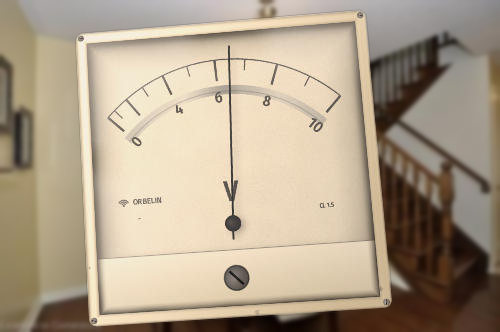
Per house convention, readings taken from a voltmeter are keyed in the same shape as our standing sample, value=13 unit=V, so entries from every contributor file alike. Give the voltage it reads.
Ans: value=6.5 unit=V
